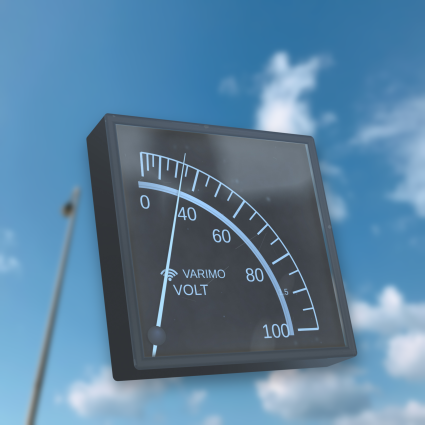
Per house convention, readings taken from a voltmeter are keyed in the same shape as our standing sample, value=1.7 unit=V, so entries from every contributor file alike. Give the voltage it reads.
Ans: value=32.5 unit=V
